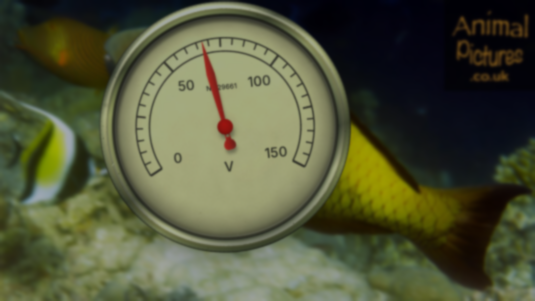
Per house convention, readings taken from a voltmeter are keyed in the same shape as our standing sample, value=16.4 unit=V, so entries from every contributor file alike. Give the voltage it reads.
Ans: value=67.5 unit=V
